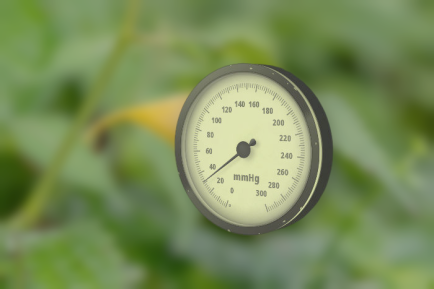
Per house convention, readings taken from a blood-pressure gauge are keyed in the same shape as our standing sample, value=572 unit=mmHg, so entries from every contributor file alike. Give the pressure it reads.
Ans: value=30 unit=mmHg
